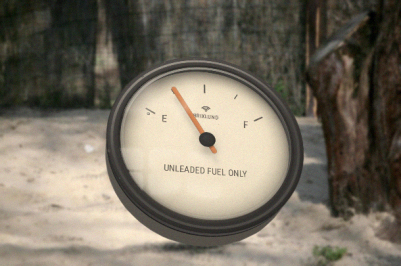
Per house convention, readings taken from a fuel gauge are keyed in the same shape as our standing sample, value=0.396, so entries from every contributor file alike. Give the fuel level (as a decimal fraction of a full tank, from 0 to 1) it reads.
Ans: value=0.25
